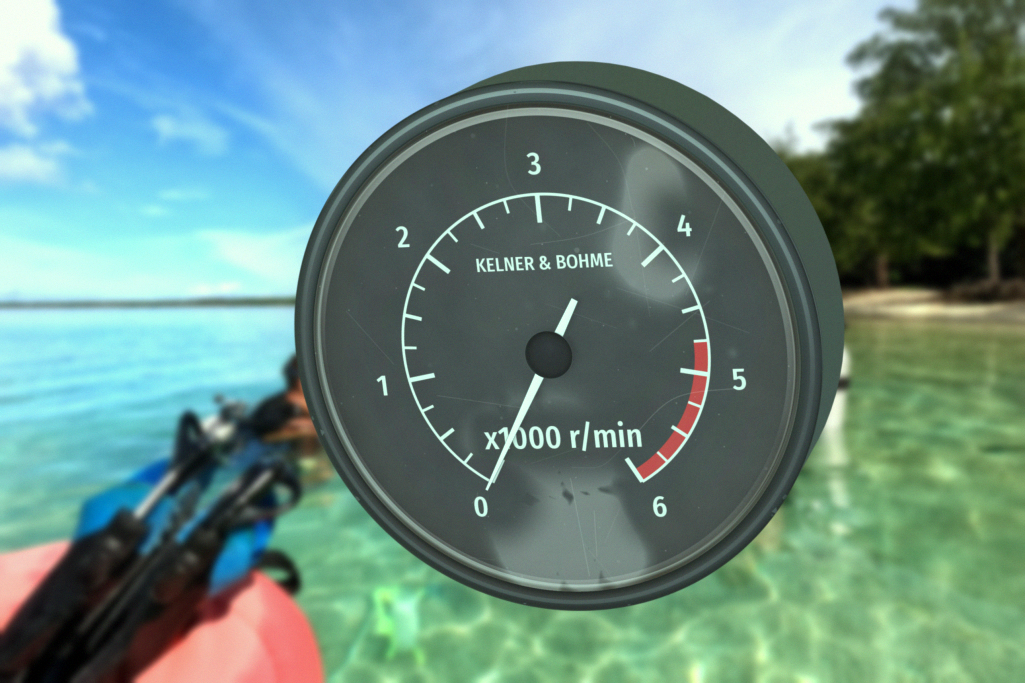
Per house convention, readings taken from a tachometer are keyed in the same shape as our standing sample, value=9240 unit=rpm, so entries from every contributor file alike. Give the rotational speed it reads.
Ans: value=0 unit=rpm
